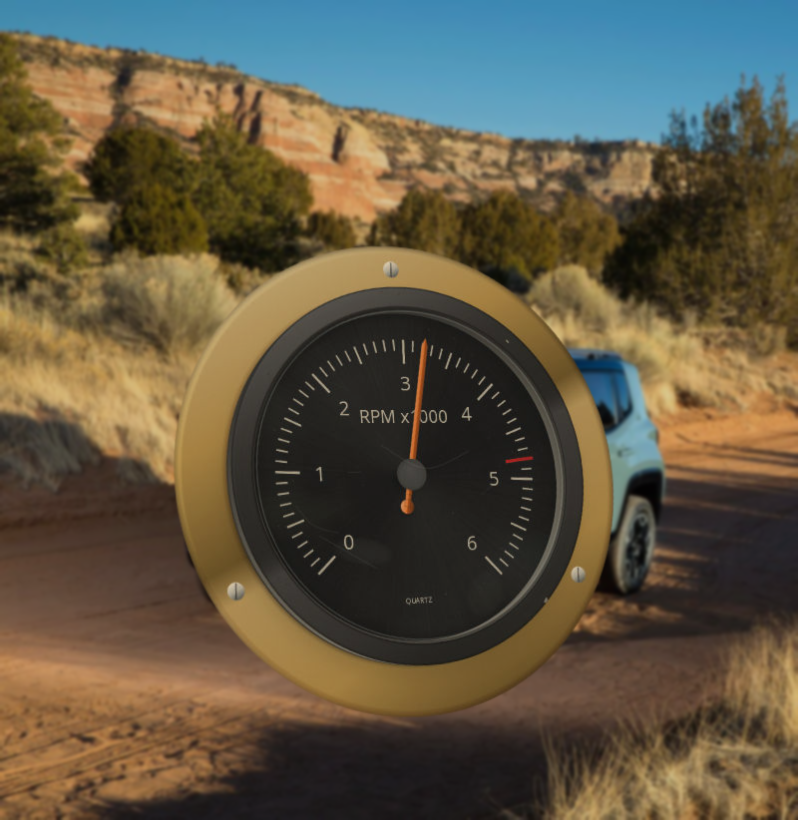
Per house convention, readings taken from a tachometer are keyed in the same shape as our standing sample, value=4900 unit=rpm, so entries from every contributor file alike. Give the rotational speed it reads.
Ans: value=3200 unit=rpm
